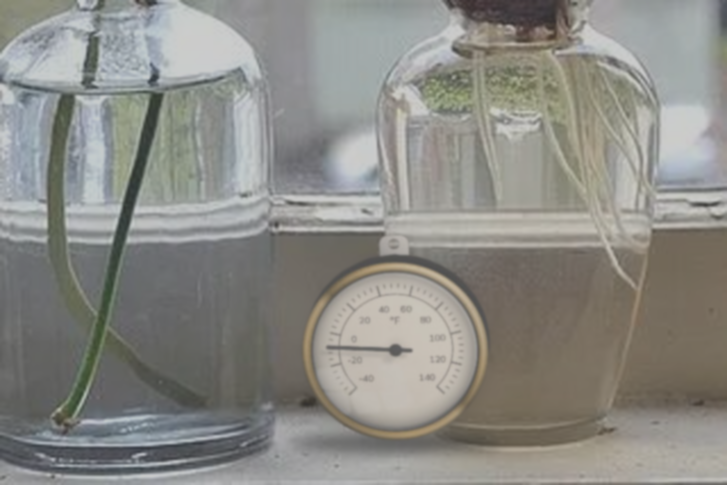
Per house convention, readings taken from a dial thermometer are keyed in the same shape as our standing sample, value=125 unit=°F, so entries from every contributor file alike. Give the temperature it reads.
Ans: value=-8 unit=°F
